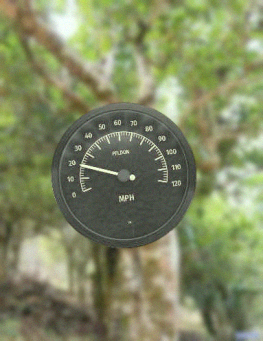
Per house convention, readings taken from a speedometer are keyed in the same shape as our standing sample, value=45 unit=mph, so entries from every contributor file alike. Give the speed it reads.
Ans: value=20 unit=mph
